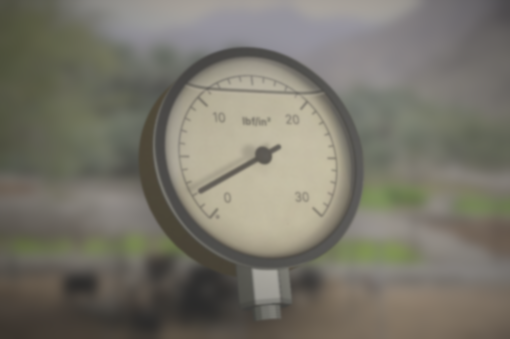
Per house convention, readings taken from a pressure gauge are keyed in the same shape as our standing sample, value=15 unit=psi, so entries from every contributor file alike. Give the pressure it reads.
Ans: value=2 unit=psi
